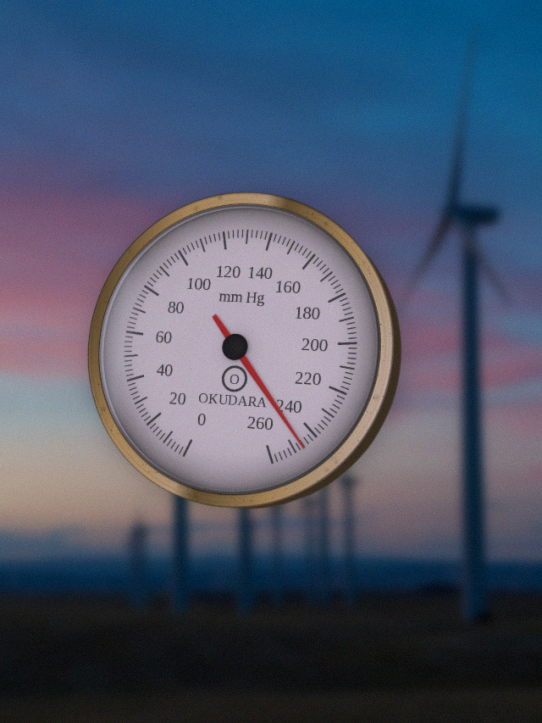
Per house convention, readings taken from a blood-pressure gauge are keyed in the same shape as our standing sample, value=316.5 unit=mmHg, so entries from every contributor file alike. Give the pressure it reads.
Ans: value=246 unit=mmHg
